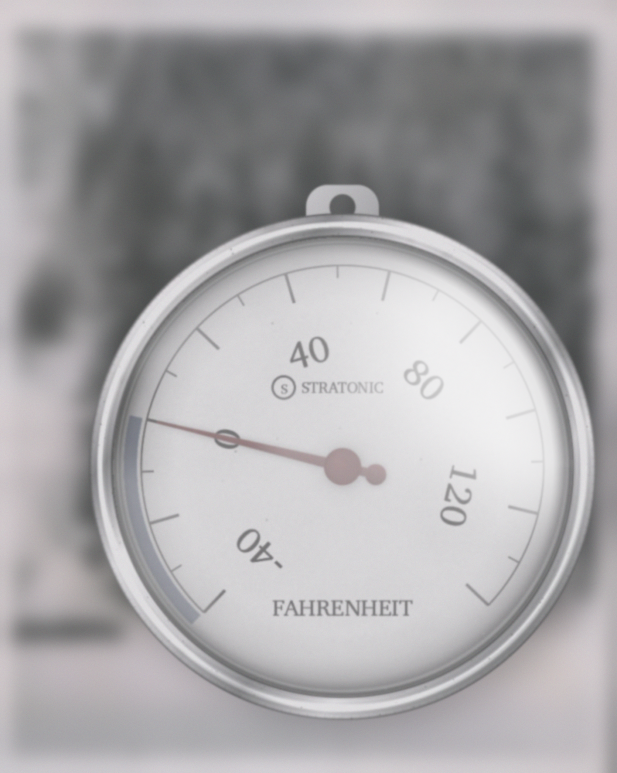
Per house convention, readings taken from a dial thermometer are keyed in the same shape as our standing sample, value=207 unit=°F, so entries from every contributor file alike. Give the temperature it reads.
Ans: value=0 unit=°F
